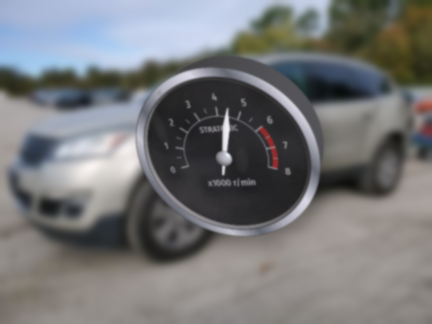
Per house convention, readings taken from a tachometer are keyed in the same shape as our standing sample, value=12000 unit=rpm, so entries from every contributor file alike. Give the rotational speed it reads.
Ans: value=4500 unit=rpm
